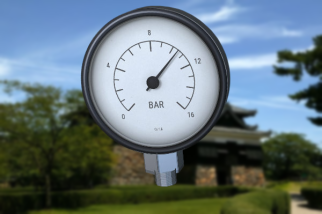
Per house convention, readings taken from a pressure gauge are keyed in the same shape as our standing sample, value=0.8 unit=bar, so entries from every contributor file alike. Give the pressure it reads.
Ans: value=10.5 unit=bar
